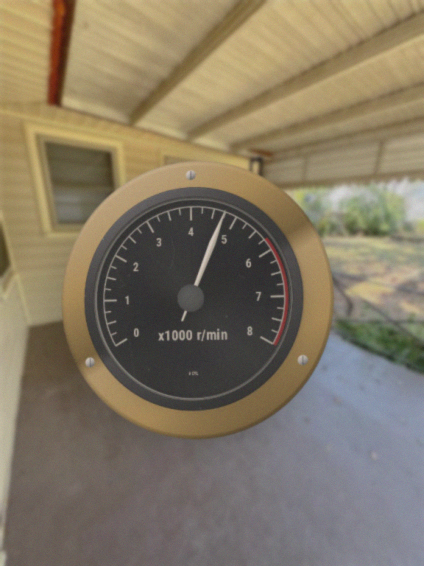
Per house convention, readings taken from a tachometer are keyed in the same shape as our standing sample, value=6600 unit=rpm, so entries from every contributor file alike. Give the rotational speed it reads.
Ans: value=4750 unit=rpm
